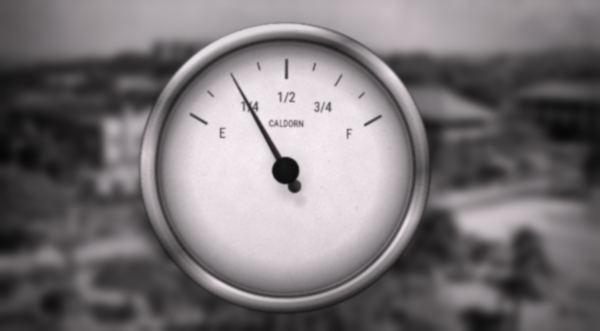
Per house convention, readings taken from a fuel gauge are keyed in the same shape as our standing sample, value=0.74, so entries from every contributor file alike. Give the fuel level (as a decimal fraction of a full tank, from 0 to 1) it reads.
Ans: value=0.25
